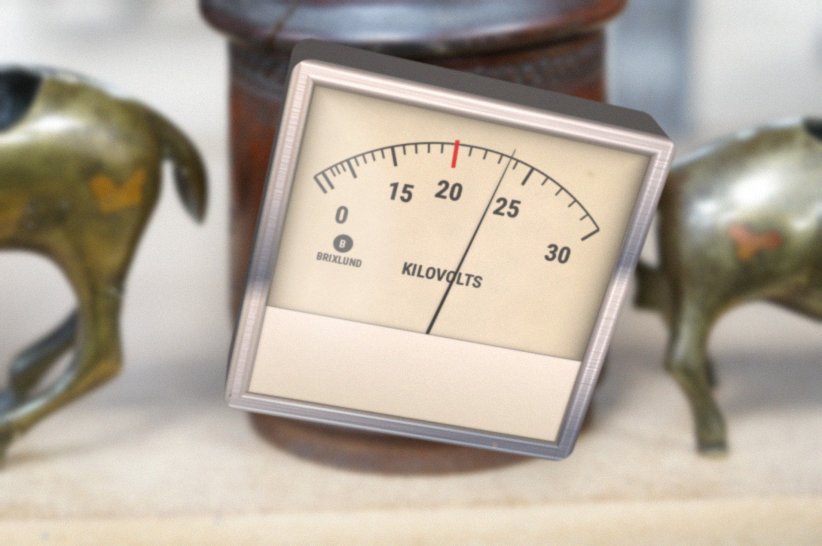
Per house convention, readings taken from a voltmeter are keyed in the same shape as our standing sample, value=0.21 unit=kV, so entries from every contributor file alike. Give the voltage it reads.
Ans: value=23.5 unit=kV
